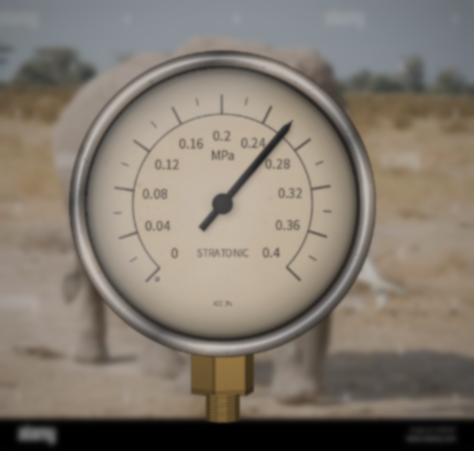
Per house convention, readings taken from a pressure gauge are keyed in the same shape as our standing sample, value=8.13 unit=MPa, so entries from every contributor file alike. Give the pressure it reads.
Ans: value=0.26 unit=MPa
